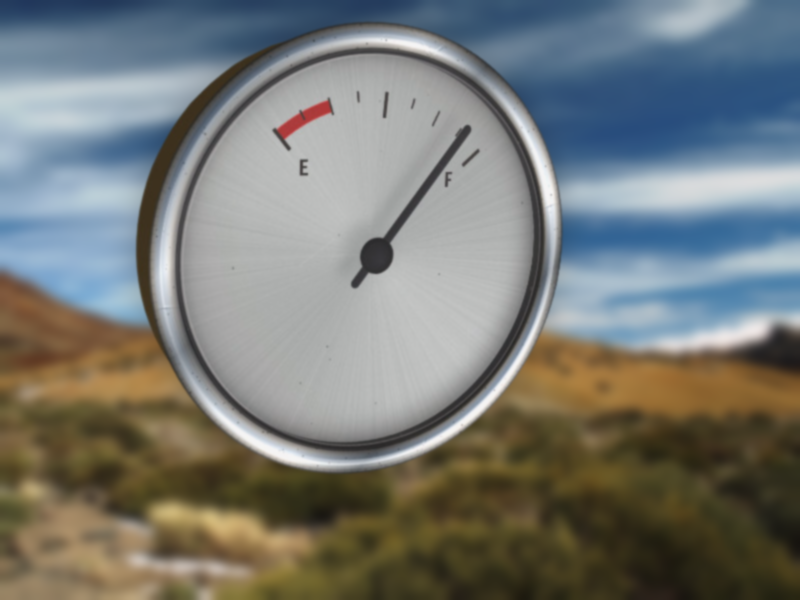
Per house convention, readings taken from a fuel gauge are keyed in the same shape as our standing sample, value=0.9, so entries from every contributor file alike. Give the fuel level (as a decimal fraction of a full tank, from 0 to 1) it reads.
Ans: value=0.875
